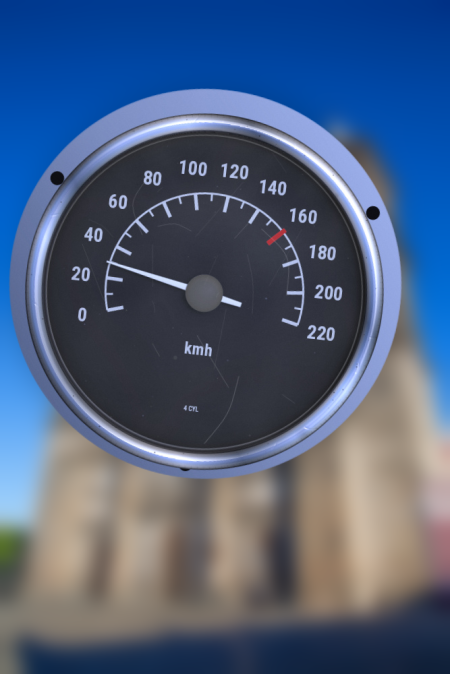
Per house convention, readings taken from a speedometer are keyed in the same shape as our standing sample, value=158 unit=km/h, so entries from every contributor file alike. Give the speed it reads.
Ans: value=30 unit=km/h
